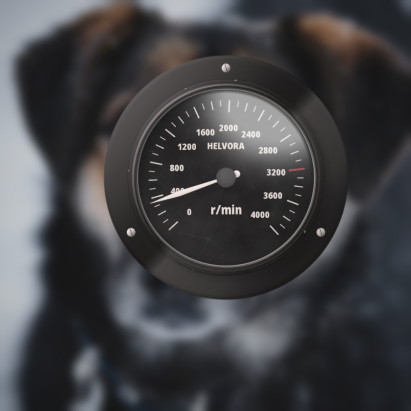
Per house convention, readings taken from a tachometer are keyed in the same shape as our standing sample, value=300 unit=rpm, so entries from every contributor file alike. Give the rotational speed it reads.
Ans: value=350 unit=rpm
